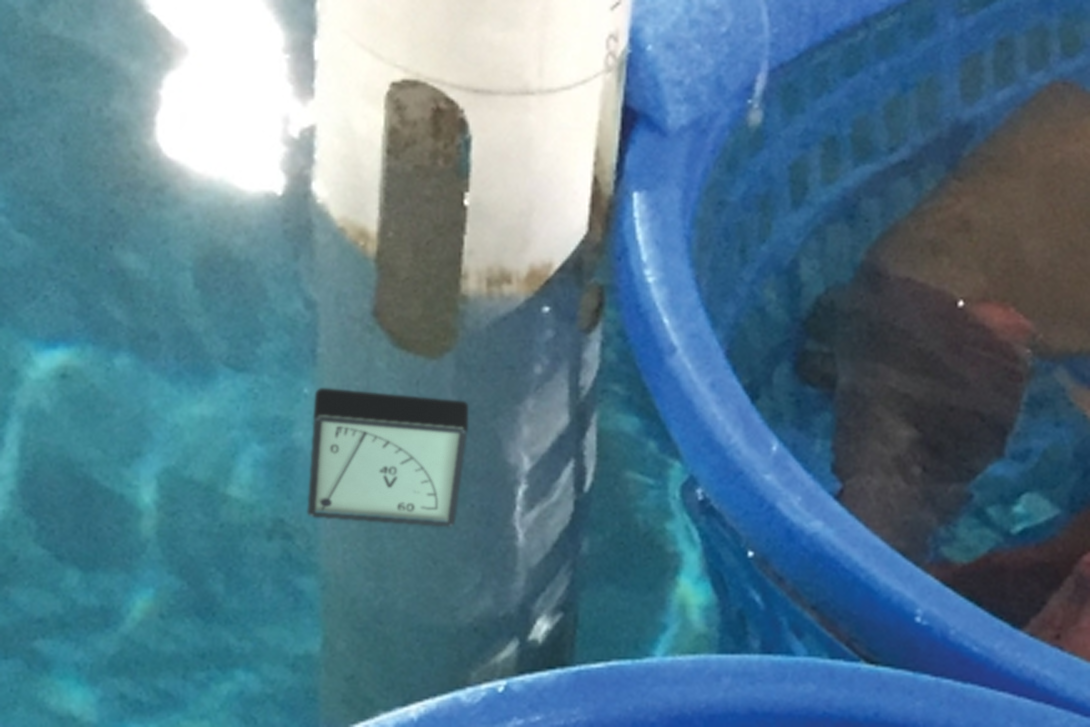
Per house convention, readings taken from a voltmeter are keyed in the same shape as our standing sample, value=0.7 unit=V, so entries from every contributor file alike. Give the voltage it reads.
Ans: value=20 unit=V
